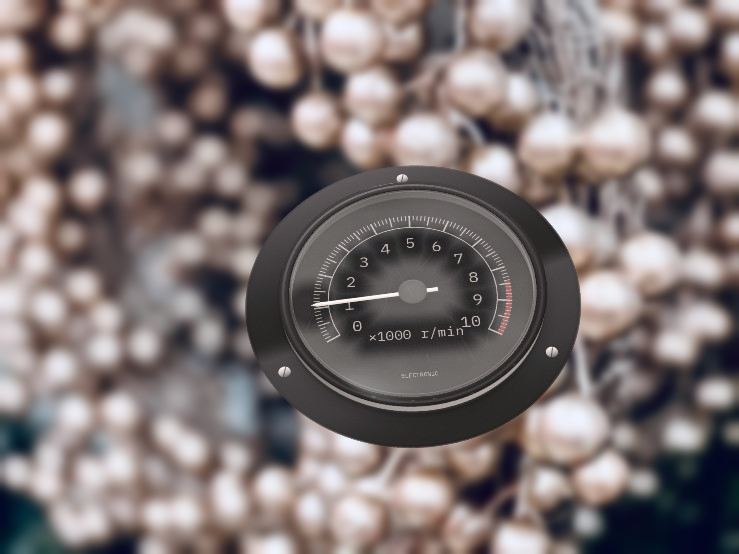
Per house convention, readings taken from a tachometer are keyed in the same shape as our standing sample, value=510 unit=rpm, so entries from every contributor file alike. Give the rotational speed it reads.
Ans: value=1000 unit=rpm
